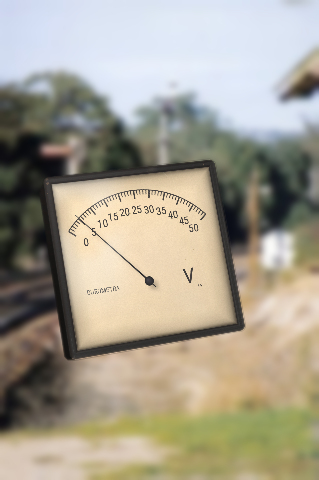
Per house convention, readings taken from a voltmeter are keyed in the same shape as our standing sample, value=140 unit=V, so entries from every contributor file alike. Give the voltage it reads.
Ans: value=5 unit=V
